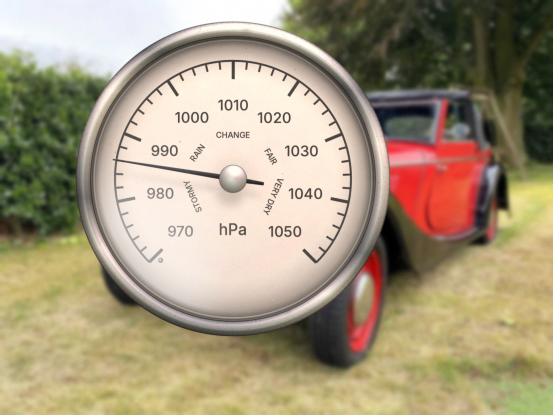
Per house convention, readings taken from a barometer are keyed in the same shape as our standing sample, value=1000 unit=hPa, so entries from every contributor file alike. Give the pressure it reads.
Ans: value=986 unit=hPa
